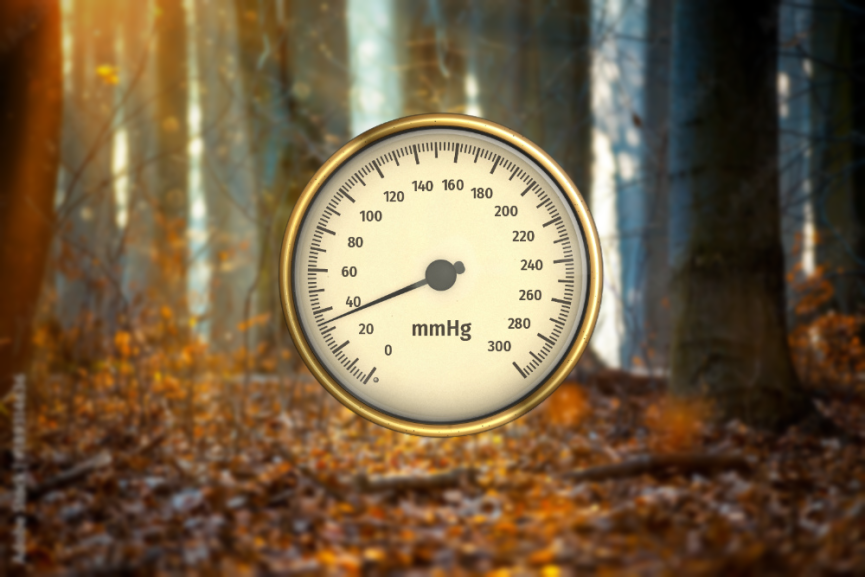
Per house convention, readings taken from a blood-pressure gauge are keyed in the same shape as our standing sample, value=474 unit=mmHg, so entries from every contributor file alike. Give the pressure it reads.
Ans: value=34 unit=mmHg
